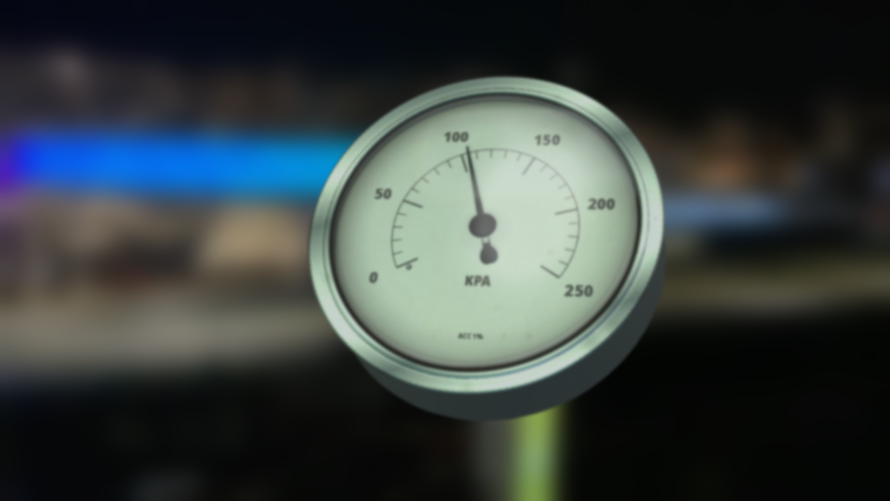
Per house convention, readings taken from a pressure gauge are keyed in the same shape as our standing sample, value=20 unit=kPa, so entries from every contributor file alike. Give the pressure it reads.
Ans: value=105 unit=kPa
